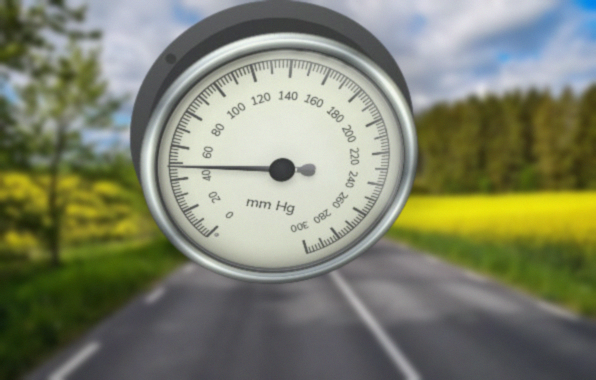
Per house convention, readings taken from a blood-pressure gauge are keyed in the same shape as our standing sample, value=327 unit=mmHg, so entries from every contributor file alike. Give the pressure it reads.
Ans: value=50 unit=mmHg
